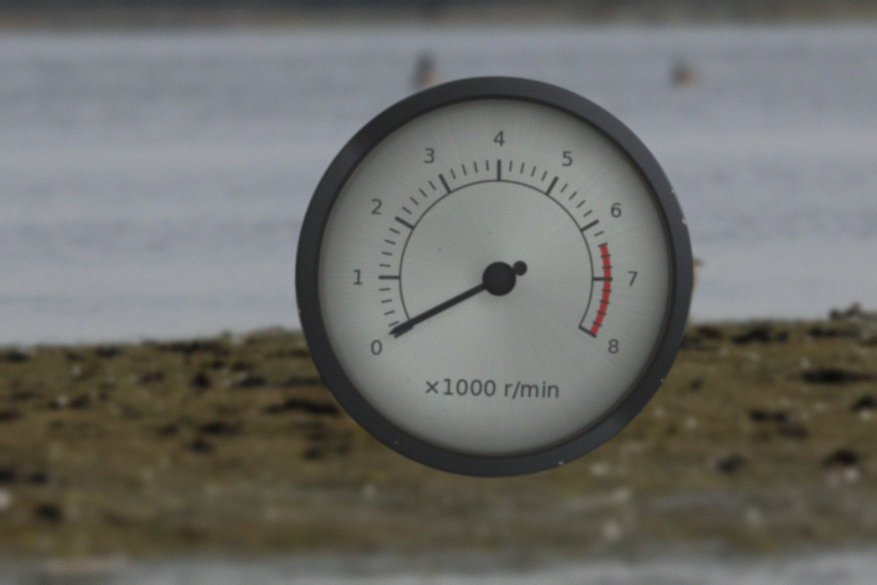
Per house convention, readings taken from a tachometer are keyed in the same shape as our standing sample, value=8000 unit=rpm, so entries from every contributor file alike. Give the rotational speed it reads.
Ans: value=100 unit=rpm
